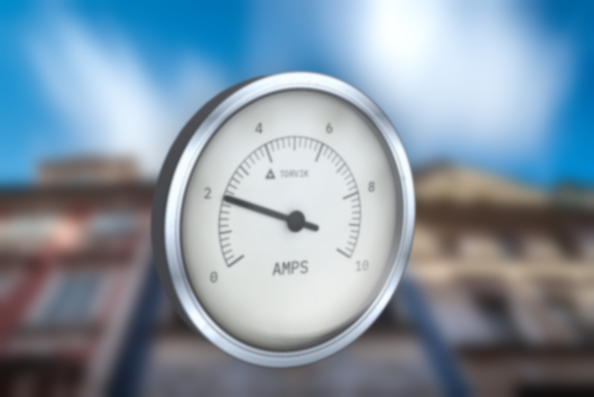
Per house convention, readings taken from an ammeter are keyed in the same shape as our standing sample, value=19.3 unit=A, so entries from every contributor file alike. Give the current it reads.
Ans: value=2 unit=A
